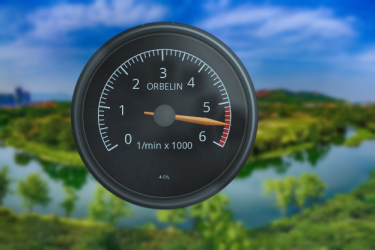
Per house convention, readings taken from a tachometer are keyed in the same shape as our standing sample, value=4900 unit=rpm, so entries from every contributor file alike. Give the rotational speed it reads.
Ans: value=5500 unit=rpm
